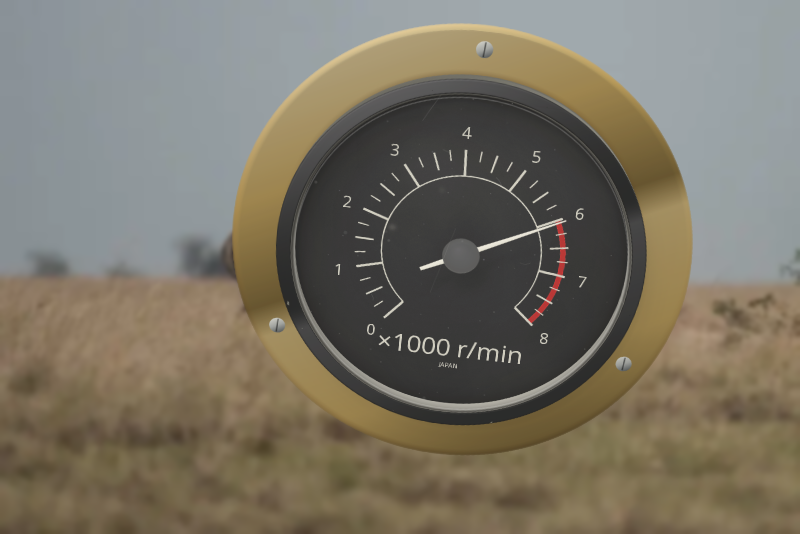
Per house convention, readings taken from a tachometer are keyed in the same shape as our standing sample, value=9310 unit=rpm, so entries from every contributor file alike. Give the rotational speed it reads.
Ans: value=6000 unit=rpm
